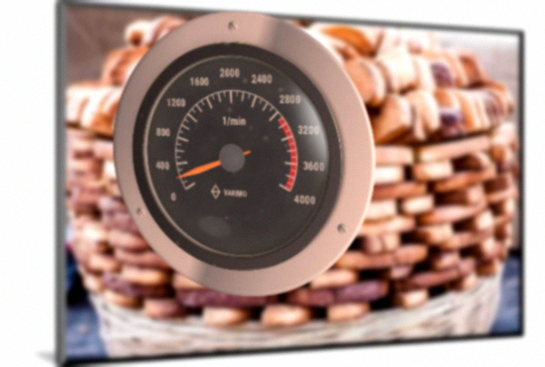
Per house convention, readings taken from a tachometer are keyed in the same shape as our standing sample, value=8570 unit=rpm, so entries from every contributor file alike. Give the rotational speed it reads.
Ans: value=200 unit=rpm
